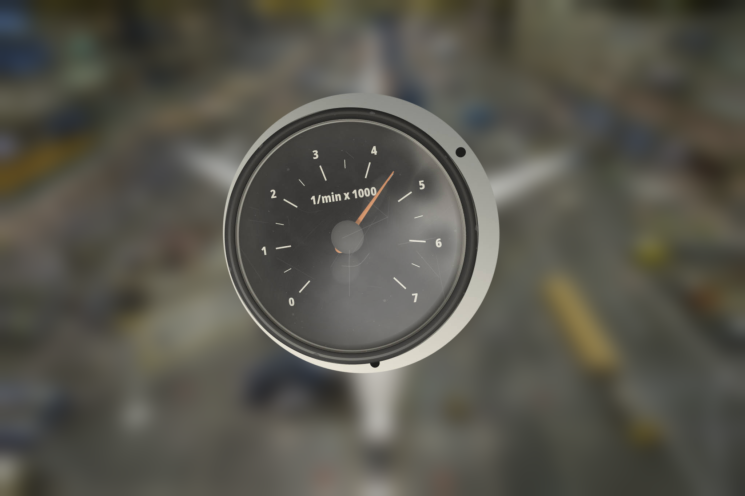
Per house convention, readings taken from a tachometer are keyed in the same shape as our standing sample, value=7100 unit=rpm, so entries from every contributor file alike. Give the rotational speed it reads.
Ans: value=4500 unit=rpm
